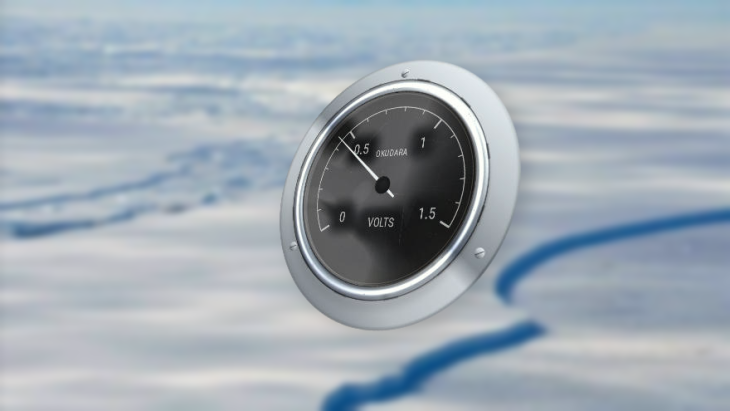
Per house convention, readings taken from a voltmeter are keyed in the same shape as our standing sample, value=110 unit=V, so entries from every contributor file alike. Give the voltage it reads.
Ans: value=0.45 unit=V
